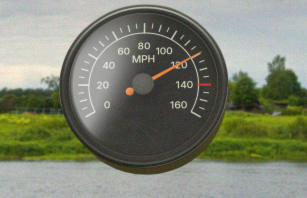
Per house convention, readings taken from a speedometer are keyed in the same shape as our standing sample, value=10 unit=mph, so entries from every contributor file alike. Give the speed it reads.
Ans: value=120 unit=mph
